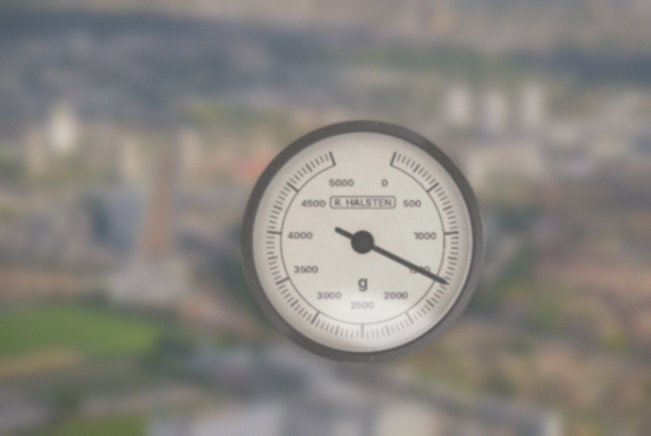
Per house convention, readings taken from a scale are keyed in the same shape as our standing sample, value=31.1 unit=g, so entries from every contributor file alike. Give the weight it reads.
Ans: value=1500 unit=g
